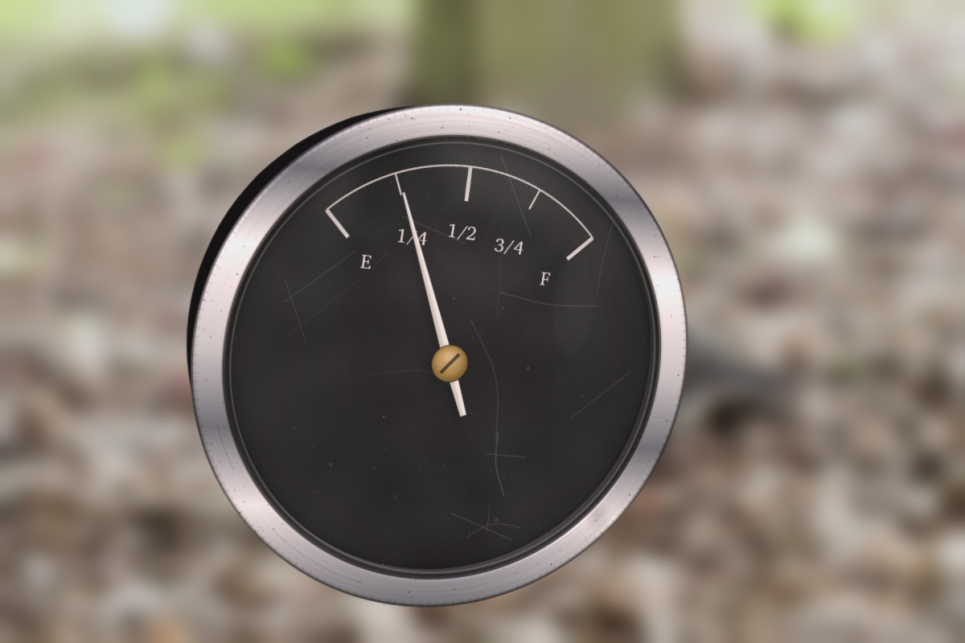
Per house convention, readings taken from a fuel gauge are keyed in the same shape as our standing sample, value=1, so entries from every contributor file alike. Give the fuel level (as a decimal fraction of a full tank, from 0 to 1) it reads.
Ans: value=0.25
